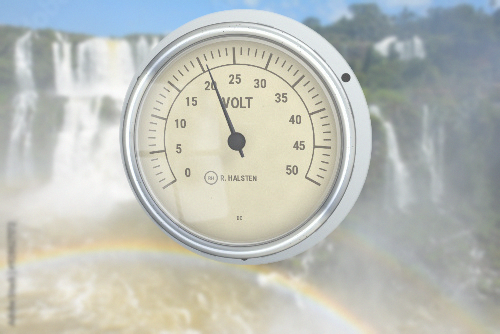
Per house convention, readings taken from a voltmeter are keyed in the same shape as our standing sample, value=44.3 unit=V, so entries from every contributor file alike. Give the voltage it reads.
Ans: value=21 unit=V
